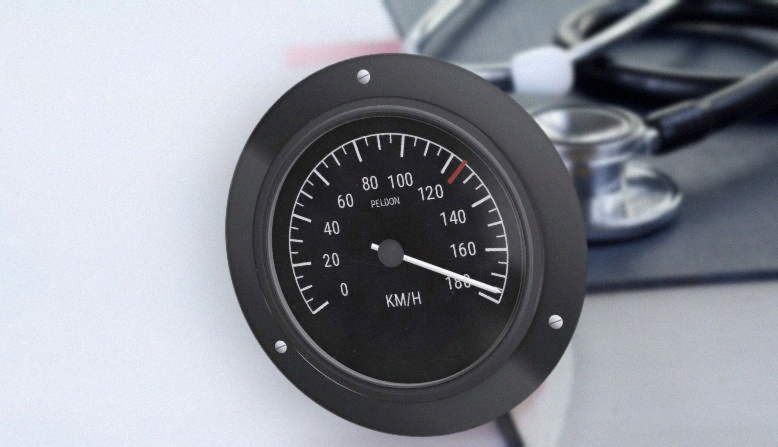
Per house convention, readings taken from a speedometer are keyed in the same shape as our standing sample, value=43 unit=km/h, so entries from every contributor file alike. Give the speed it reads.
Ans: value=175 unit=km/h
